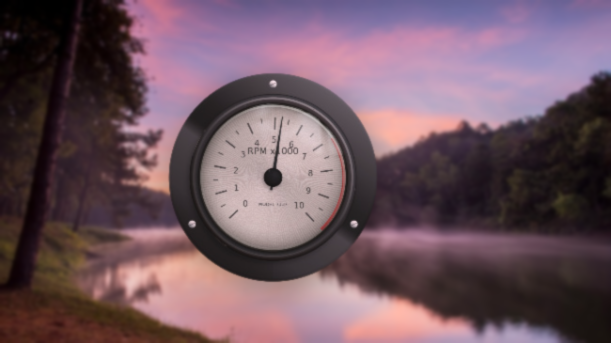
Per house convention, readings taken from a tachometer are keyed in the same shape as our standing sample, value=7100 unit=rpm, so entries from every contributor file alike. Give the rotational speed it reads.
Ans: value=5250 unit=rpm
